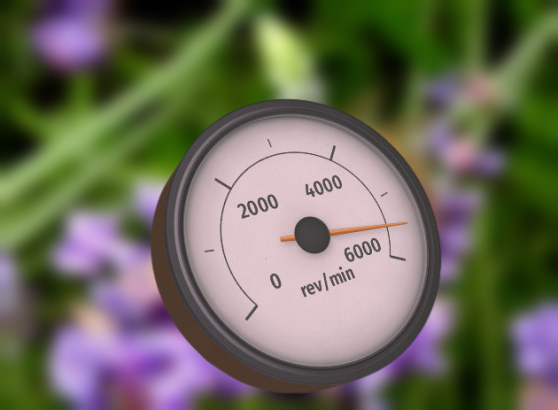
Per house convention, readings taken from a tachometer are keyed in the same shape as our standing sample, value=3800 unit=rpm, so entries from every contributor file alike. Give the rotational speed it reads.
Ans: value=5500 unit=rpm
